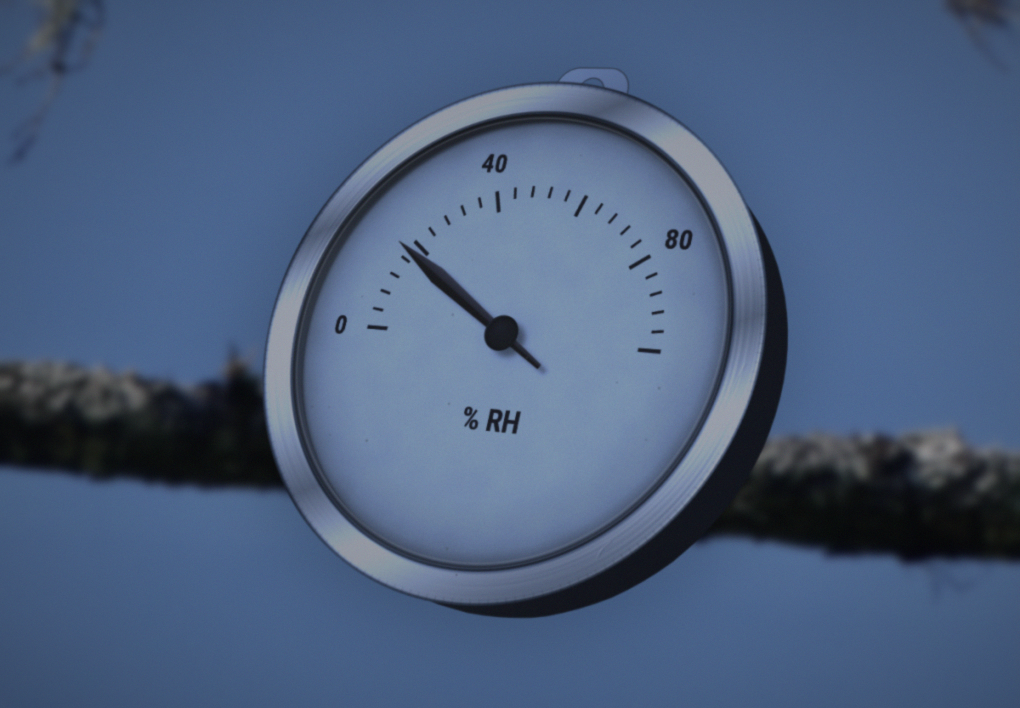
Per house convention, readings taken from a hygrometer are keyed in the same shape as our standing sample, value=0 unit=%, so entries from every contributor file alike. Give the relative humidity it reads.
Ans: value=18 unit=%
